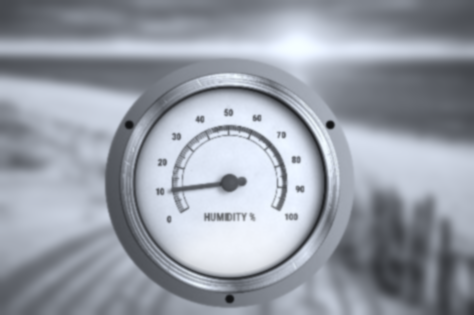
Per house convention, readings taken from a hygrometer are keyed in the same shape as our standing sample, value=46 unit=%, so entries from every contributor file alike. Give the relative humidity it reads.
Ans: value=10 unit=%
